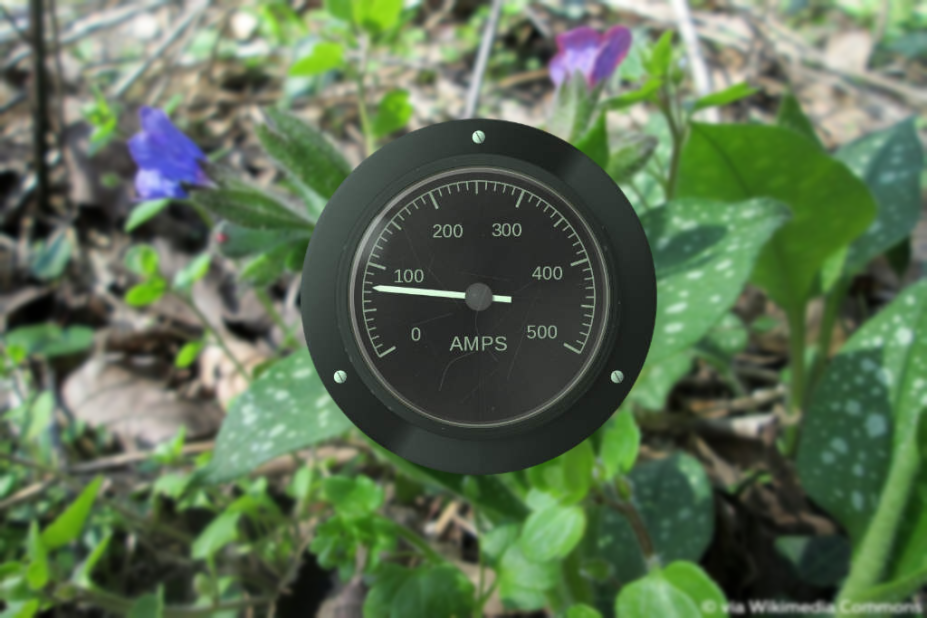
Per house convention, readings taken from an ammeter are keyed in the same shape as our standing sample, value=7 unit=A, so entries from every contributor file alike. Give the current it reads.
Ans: value=75 unit=A
